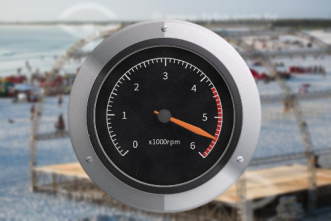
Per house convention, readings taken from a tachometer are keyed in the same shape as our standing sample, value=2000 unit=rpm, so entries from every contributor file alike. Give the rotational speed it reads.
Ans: value=5500 unit=rpm
